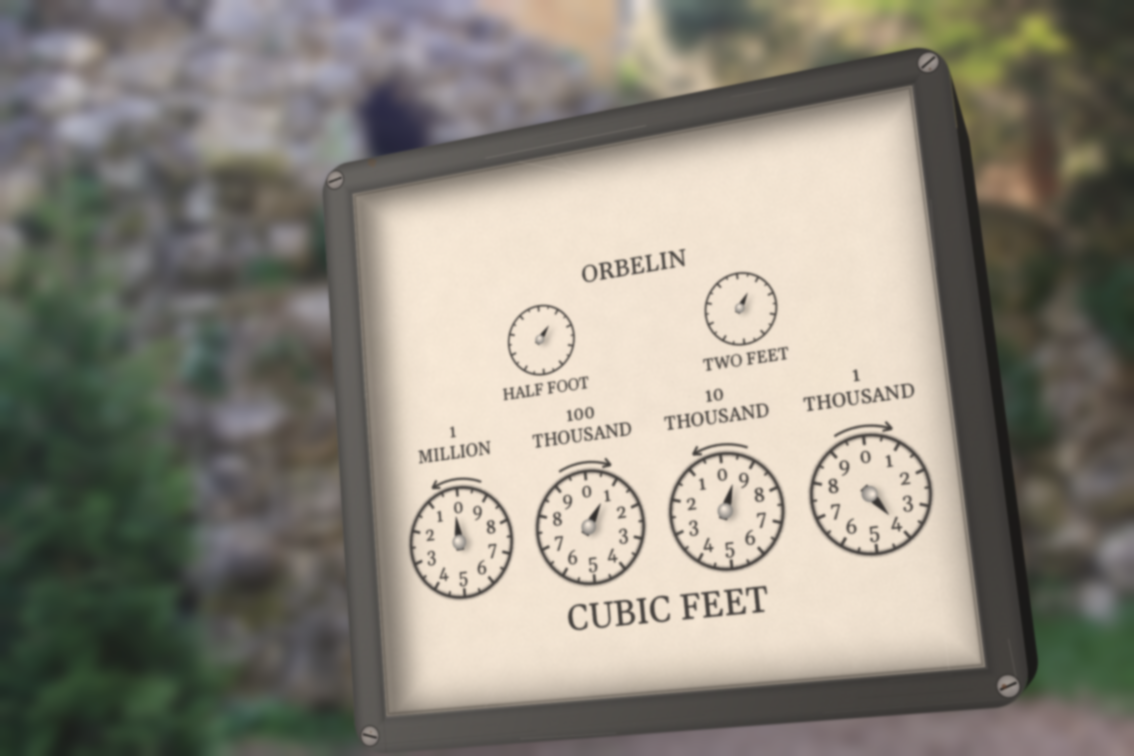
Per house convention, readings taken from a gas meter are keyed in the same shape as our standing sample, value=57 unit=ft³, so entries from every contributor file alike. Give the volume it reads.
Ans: value=9400 unit=ft³
